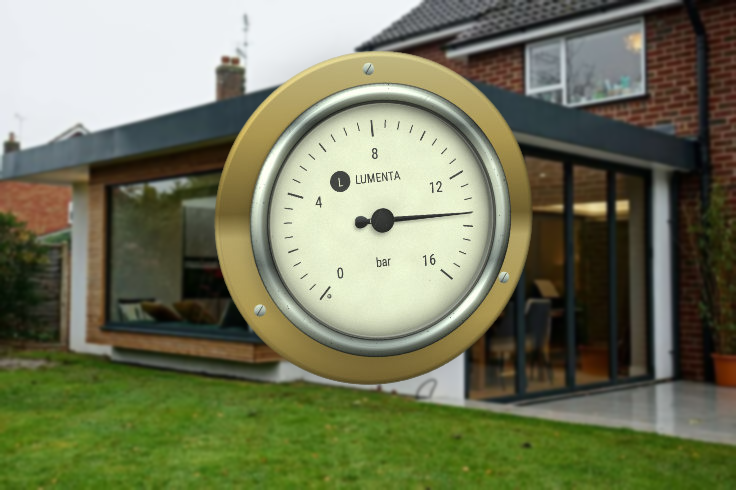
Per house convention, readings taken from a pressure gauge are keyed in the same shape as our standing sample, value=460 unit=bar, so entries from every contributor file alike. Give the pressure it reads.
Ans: value=13.5 unit=bar
